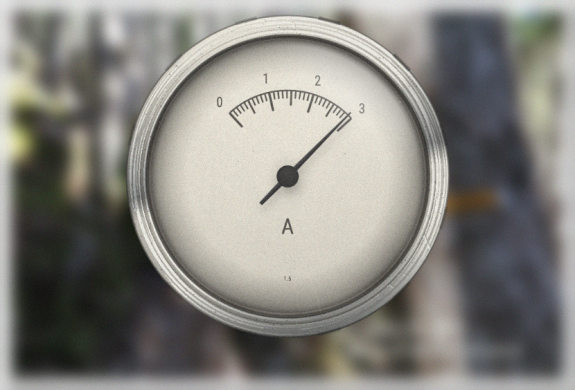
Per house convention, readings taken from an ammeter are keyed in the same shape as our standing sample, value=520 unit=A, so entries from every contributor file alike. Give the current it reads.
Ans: value=2.9 unit=A
